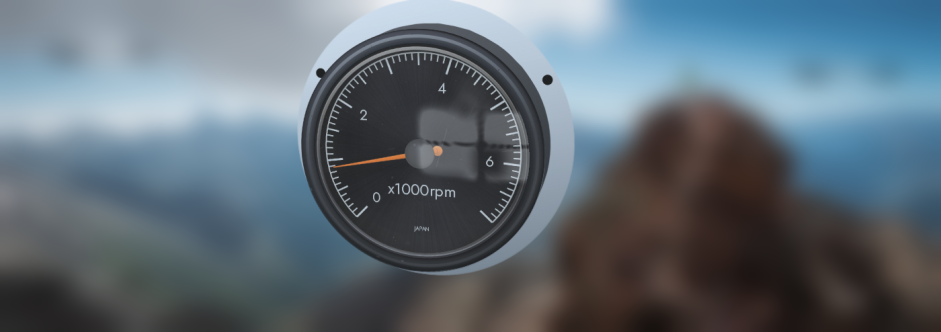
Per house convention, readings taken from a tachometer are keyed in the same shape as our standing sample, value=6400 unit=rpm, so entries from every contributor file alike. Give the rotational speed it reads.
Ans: value=900 unit=rpm
